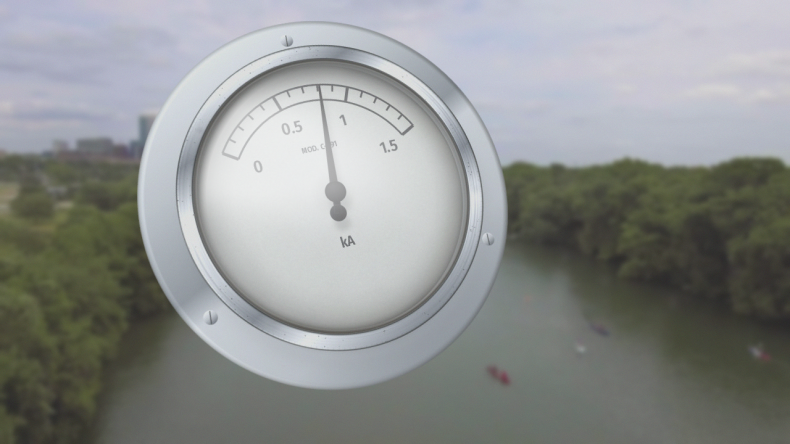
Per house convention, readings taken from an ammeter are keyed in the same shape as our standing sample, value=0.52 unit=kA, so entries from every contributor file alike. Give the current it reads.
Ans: value=0.8 unit=kA
